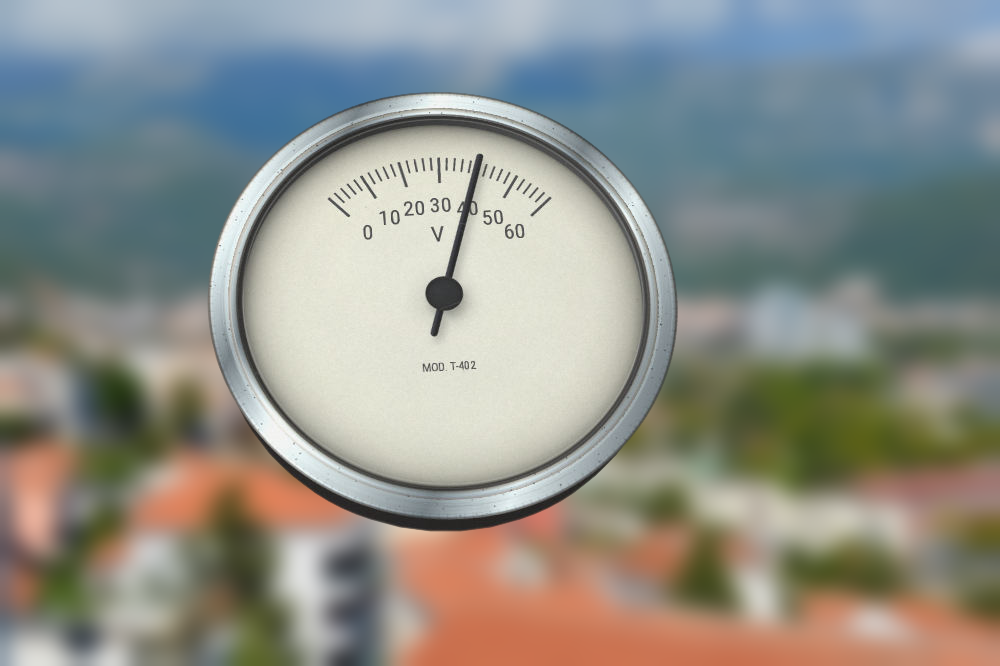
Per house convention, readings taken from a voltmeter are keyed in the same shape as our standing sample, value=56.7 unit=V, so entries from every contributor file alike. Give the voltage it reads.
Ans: value=40 unit=V
